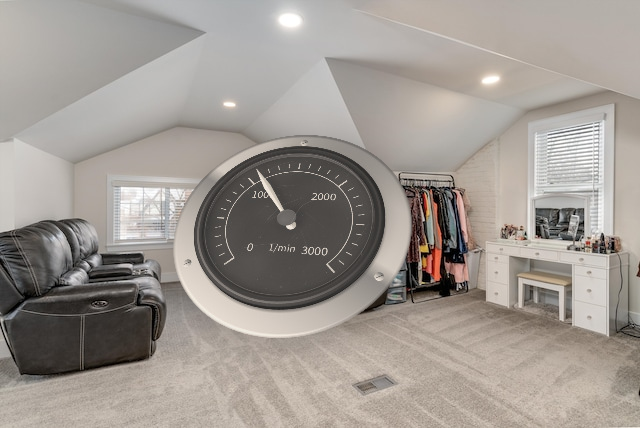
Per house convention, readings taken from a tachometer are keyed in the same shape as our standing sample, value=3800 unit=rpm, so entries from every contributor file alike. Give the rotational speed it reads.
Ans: value=1100 unit=rpm
